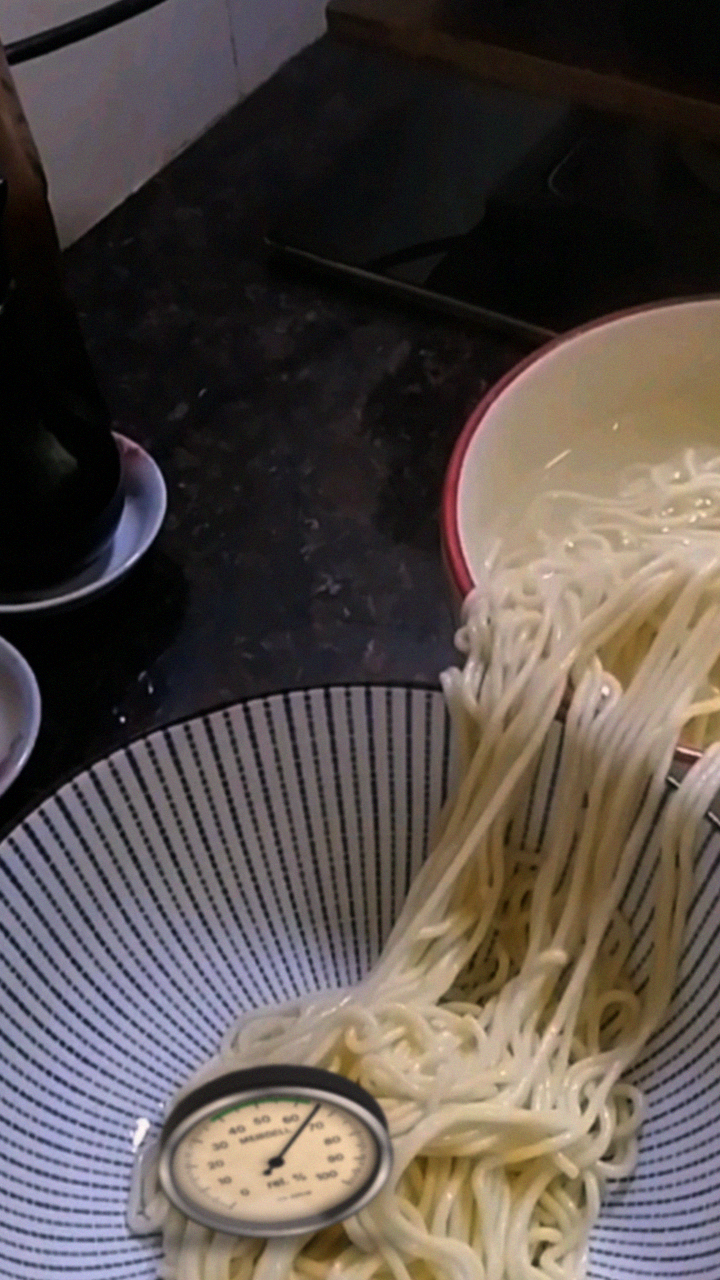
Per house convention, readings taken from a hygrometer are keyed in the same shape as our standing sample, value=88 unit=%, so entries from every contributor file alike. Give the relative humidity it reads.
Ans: value=65 unit=%
